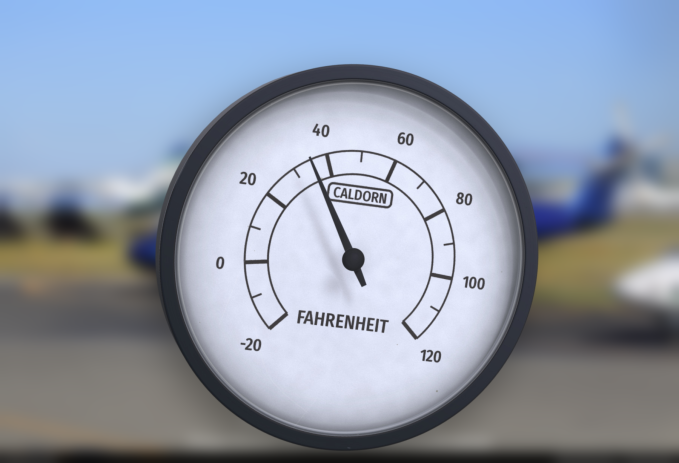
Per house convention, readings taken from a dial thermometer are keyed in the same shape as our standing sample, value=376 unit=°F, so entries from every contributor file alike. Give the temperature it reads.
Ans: value=35 unit=°F
